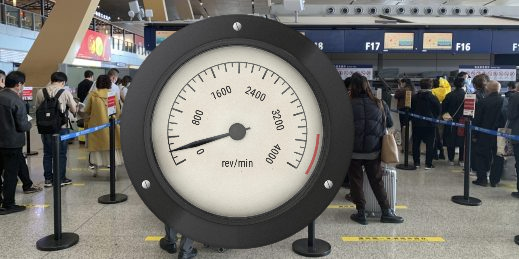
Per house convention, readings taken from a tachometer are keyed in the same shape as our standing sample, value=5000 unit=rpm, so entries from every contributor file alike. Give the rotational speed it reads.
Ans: value=200 unit=rpm
